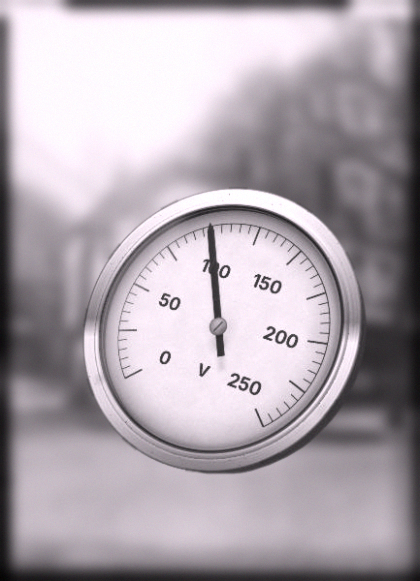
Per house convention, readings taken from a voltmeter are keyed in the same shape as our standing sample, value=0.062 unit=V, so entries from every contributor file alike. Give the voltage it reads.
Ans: value=100 unit=V
